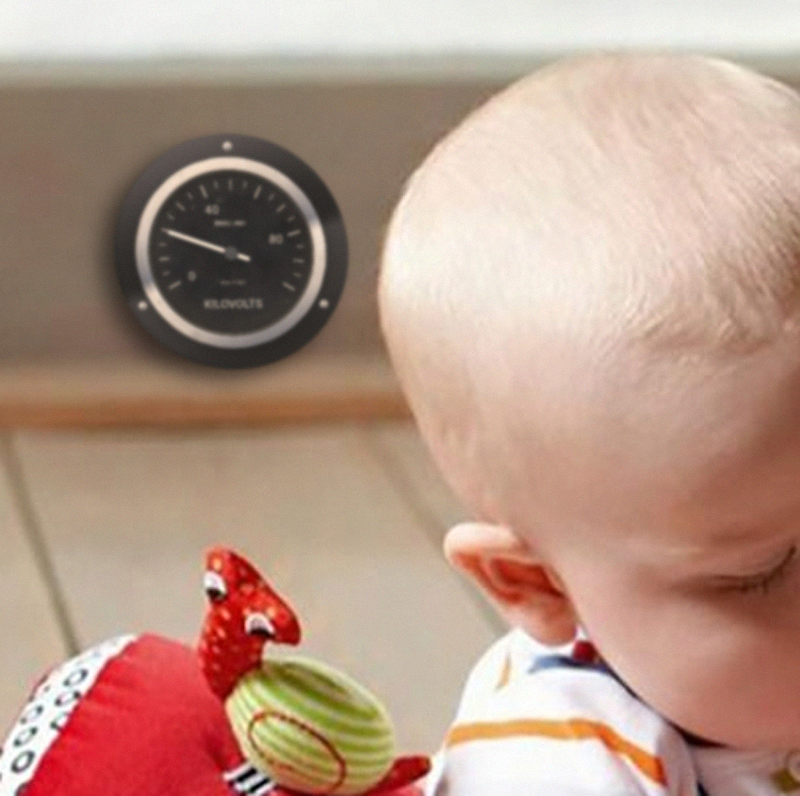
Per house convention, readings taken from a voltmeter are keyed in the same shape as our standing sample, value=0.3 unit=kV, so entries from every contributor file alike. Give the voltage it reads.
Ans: value=20 unit=kV
